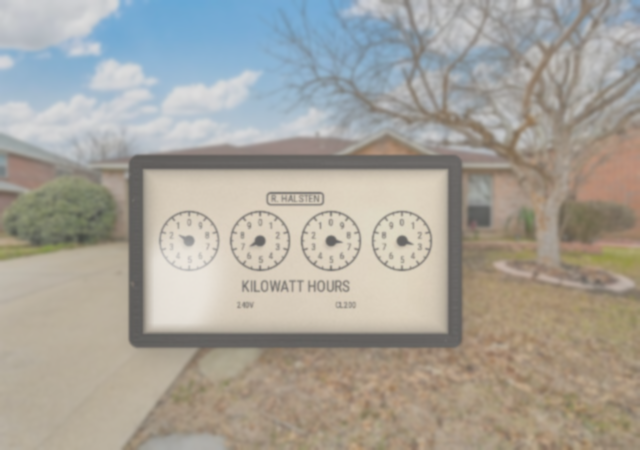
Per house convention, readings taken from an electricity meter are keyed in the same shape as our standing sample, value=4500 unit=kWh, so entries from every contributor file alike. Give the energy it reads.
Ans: value=1673 unit=kWh
